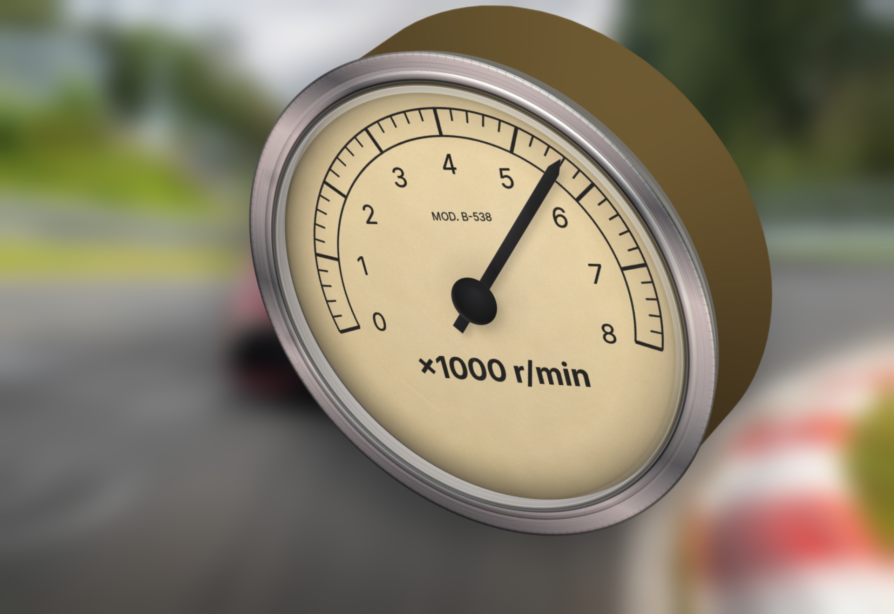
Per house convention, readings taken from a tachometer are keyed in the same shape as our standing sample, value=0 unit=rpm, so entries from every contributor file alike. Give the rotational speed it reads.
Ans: value=5600 unit=rpm
